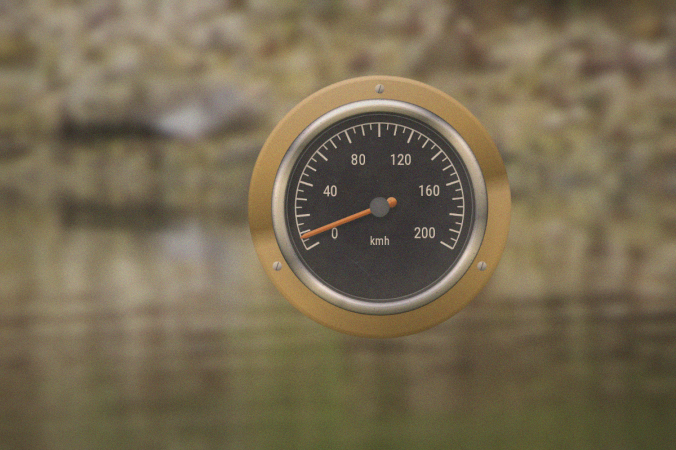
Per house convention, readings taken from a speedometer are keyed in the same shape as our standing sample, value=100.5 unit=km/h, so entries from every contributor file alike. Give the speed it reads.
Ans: value=7.5 unit=km/h
